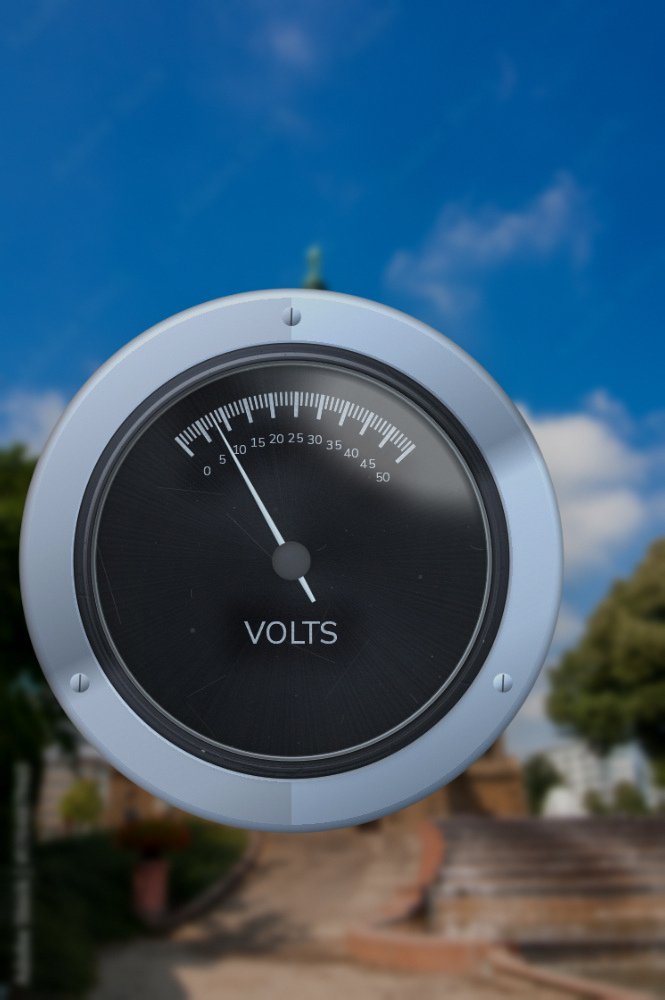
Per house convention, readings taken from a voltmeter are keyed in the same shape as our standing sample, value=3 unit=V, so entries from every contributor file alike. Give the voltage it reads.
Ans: value=8 unit=V
